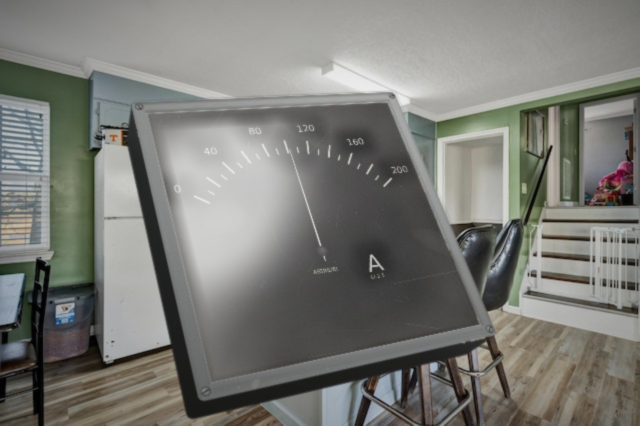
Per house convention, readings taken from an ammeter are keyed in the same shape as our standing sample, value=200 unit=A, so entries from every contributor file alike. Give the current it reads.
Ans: value=100 unit=A
